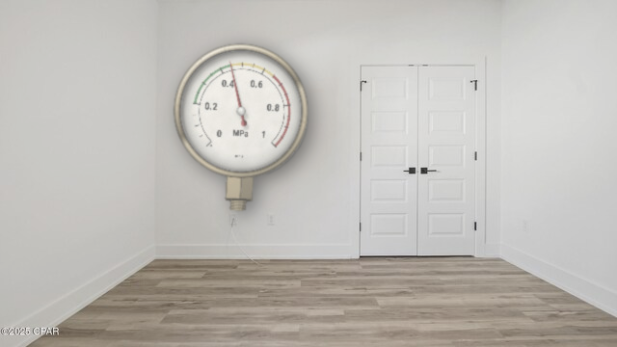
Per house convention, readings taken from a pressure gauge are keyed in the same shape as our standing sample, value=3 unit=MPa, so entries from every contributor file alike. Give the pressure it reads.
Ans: value=0.45 unit=MPa
